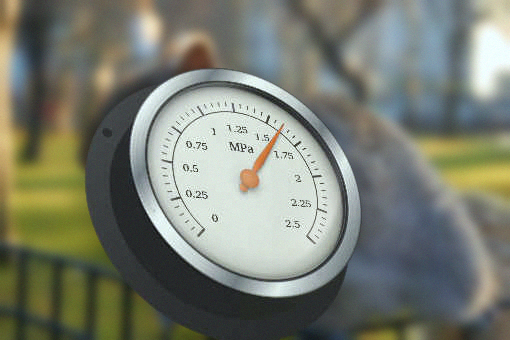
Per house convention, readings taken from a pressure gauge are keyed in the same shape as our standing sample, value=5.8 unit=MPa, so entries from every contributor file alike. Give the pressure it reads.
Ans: value=1.6 unit=MPa
